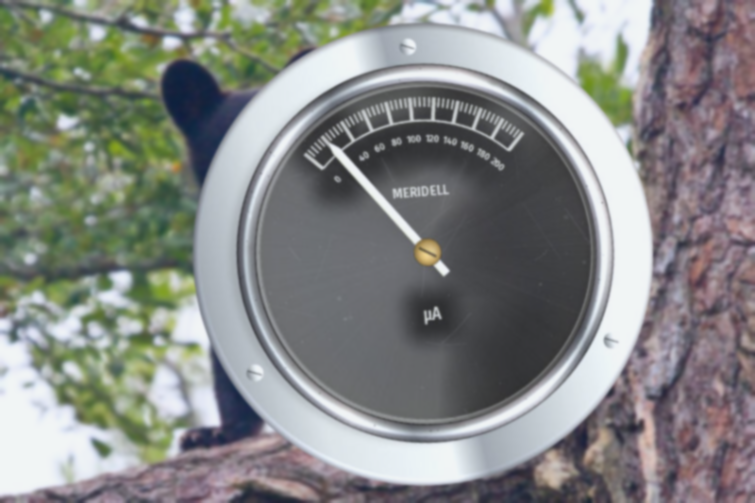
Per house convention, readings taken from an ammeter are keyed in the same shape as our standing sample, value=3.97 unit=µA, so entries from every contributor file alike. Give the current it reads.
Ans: value=20 unit=µA
